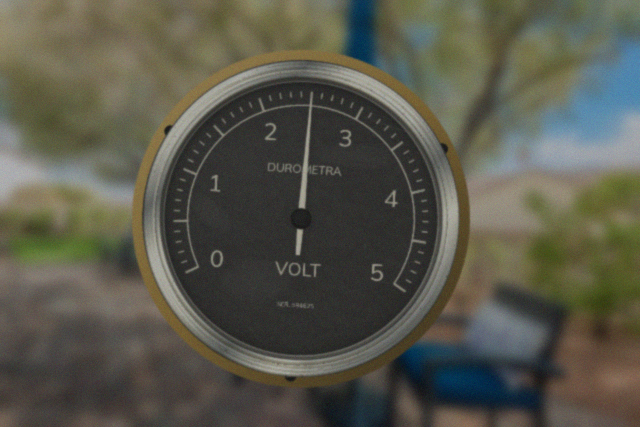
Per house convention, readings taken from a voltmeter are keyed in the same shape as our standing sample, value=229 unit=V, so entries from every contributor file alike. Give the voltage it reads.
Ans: value=2.5 unit=V
